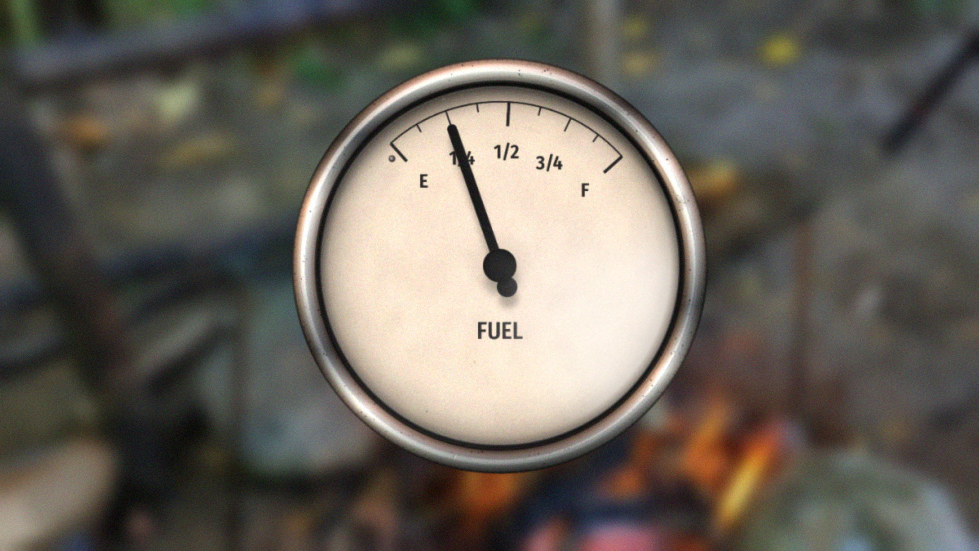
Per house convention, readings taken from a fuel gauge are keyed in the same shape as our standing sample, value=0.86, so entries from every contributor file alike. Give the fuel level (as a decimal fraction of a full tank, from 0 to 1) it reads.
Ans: value=0.25
